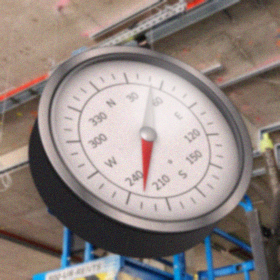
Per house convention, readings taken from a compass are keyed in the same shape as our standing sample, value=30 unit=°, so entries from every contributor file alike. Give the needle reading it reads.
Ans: value=230 unit=°
